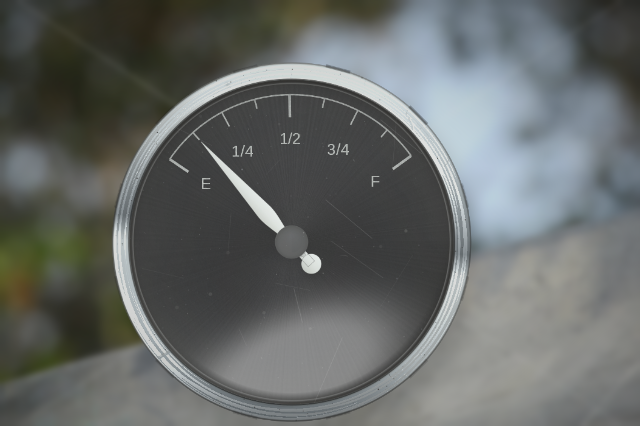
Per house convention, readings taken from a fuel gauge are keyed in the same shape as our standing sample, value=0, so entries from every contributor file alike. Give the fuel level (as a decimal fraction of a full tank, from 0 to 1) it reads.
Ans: value=0.125
